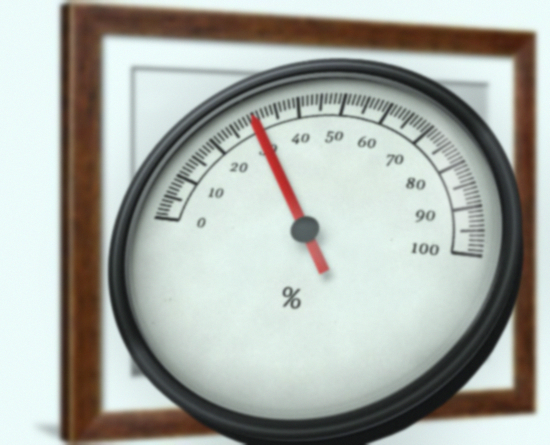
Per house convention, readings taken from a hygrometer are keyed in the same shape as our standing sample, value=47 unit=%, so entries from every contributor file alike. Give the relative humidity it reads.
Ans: value=30 unit=%
